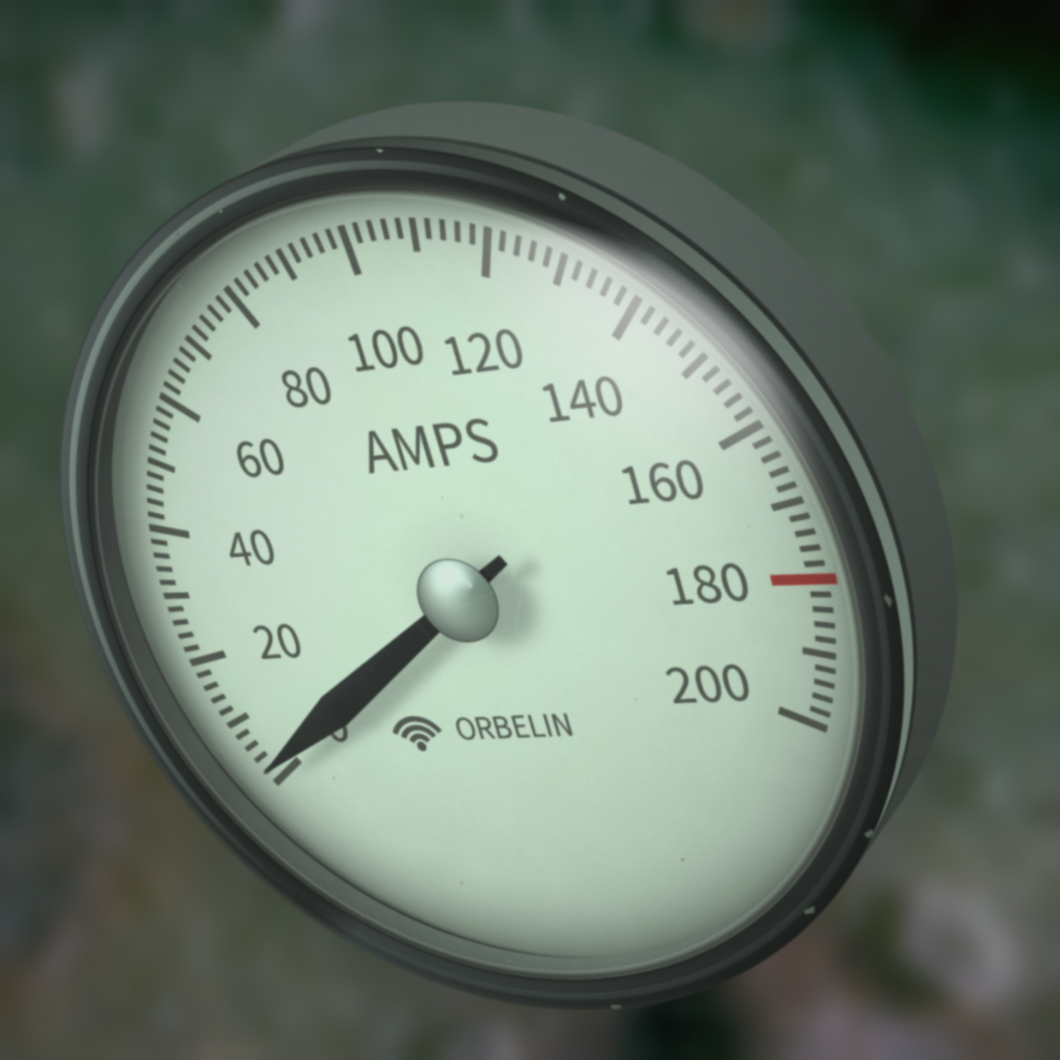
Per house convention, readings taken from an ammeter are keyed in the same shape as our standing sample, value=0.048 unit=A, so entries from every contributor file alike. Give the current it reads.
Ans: value=2 unit=A
